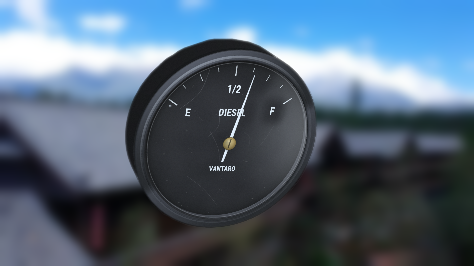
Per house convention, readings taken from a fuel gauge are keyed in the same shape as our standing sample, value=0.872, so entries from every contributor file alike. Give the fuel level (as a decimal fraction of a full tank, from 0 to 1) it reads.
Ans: value=0.625
